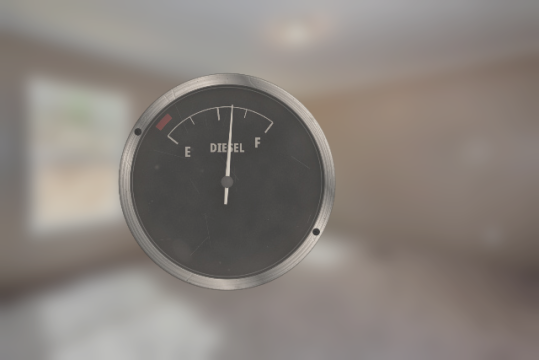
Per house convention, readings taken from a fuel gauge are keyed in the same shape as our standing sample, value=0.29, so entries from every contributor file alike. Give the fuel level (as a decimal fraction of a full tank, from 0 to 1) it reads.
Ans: value=0.625
